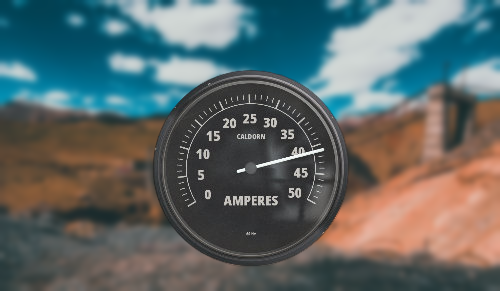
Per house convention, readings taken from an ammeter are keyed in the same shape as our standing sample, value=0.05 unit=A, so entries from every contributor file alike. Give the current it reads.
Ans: value=41 unit=A
